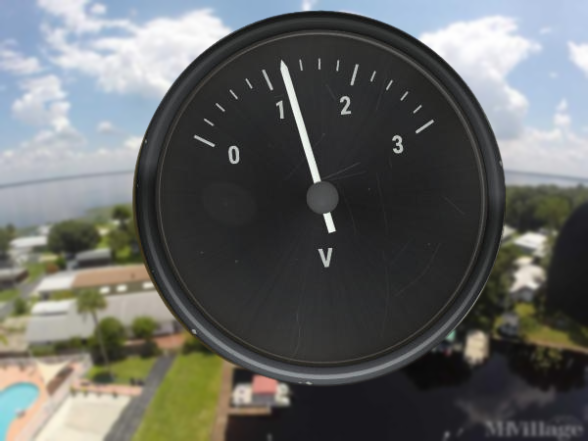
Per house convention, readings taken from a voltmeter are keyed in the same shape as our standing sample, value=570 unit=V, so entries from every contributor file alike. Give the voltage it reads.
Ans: value=1.2 unit=V
